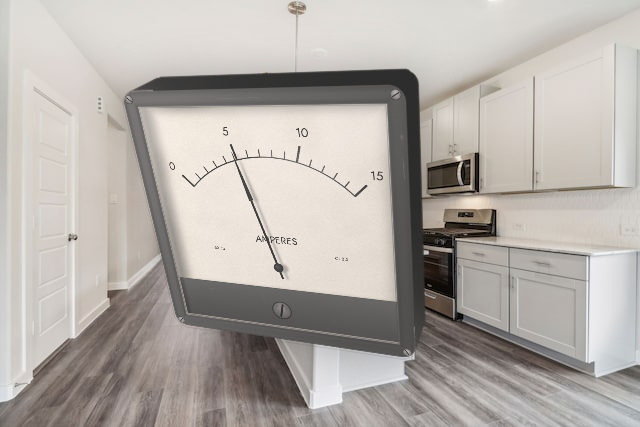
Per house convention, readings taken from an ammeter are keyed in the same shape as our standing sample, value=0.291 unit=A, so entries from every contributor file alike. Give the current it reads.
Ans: value=5 unit=A
